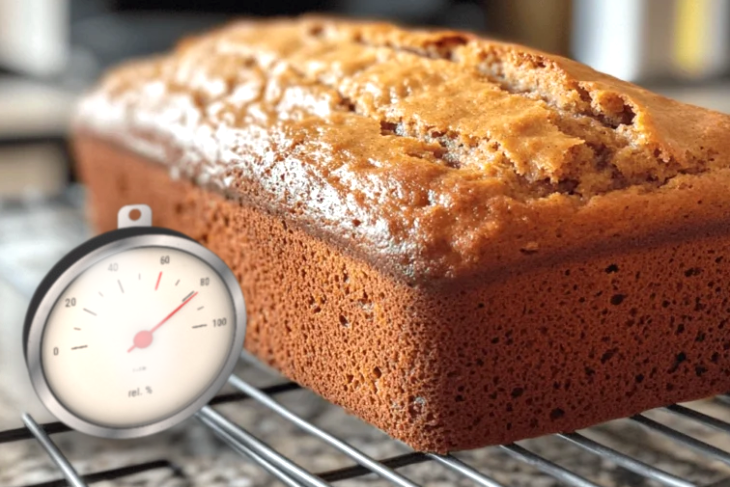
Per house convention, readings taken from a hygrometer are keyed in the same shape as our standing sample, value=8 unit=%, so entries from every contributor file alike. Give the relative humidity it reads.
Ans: value=80 unit=%
